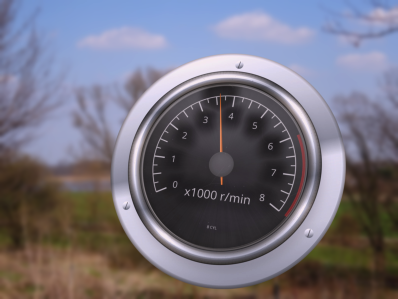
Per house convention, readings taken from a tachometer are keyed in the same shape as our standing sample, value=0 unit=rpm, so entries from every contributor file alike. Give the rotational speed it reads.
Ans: value=3625 unit=rpm
